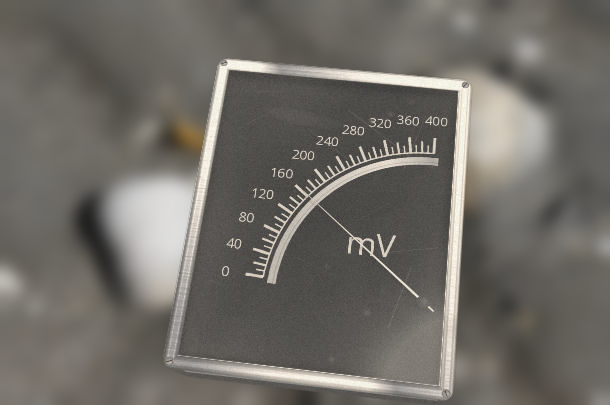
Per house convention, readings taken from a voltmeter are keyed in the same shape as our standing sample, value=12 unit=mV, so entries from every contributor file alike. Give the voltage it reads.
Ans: value=160 unit=mV
